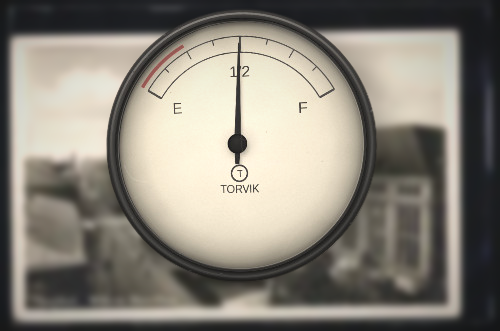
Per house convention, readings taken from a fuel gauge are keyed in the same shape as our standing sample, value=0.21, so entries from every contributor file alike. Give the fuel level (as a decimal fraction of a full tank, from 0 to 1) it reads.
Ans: value=0.5
